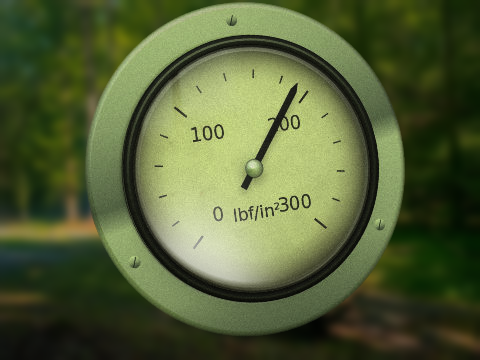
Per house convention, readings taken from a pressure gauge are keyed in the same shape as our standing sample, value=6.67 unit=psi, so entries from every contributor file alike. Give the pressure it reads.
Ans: value=190 unit=psi
